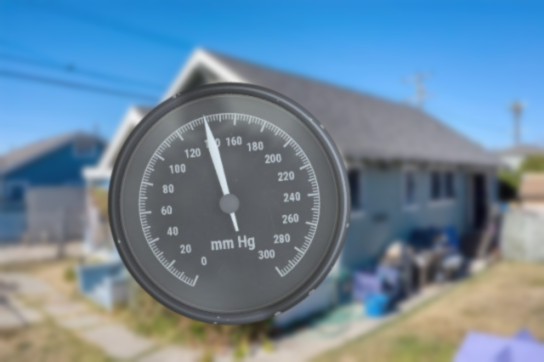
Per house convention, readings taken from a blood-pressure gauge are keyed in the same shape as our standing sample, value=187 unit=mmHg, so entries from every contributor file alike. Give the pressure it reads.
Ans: value=140 unit=mmHg
